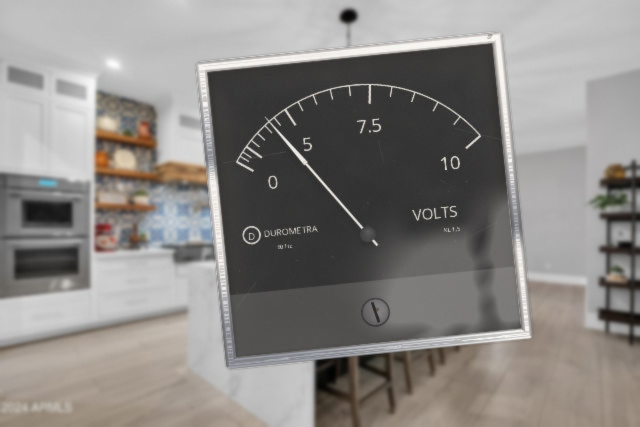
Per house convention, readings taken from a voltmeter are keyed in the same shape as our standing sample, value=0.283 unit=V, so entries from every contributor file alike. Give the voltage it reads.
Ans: value=4.25 unit=V
